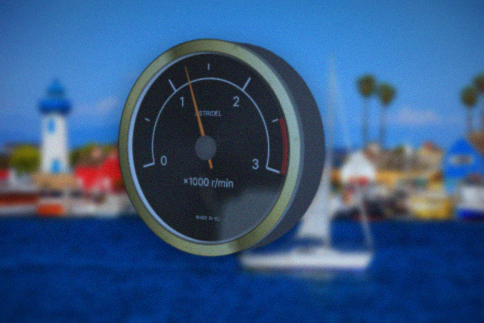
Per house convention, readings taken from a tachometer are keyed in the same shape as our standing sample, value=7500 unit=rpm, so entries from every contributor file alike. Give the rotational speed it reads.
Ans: value=1250 unit=rpm
